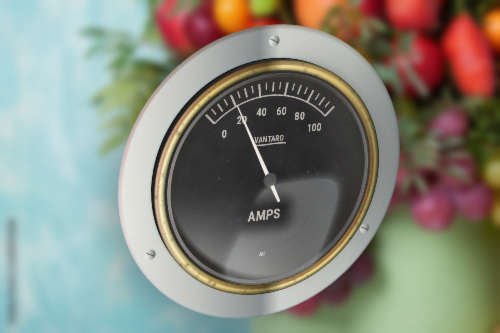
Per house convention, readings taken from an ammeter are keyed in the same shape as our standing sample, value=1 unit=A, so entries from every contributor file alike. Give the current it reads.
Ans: value=20 unit=A
